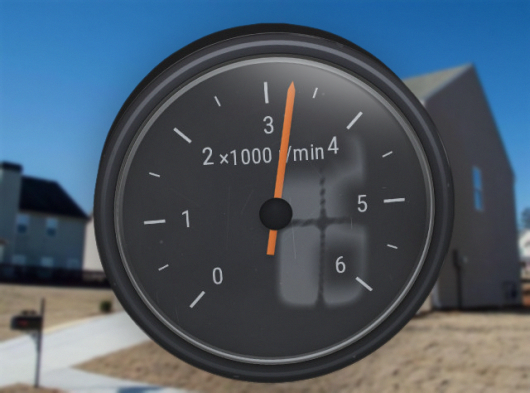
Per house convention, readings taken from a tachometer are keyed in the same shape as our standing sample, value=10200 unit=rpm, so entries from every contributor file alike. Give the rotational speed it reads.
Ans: value=3250 unit=rpm
